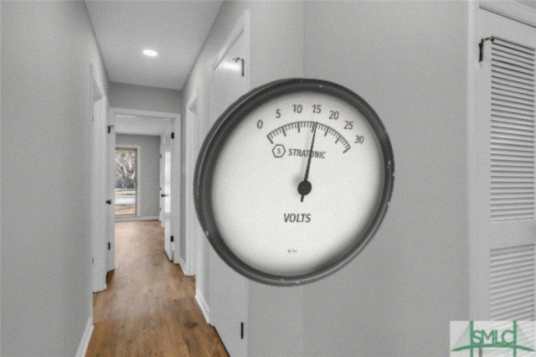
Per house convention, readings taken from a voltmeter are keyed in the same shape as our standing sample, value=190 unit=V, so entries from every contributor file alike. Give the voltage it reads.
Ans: value=15 unit=V
